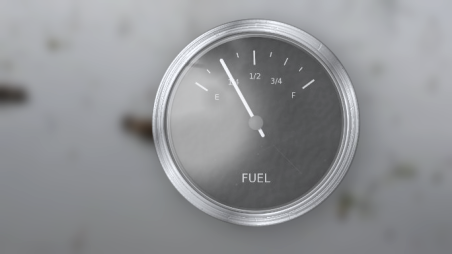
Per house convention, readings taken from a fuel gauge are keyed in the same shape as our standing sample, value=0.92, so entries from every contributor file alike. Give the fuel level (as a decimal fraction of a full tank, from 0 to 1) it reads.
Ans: value=0.25
